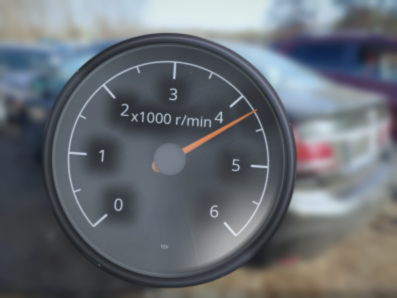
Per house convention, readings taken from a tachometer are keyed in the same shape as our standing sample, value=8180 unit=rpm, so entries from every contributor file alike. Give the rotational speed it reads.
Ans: value=4250 unit=rpm
